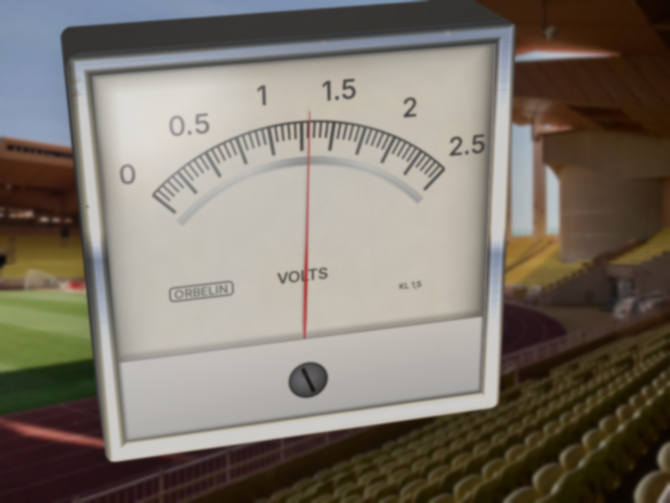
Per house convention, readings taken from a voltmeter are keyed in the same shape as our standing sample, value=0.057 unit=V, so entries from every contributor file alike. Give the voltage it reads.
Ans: value=1.3 unit=V
